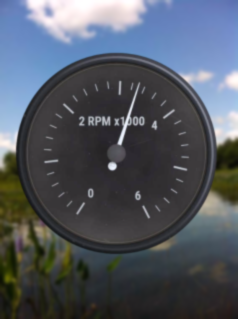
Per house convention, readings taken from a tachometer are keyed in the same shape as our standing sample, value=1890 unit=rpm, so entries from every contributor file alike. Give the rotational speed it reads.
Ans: value=3300 unit=rpm
